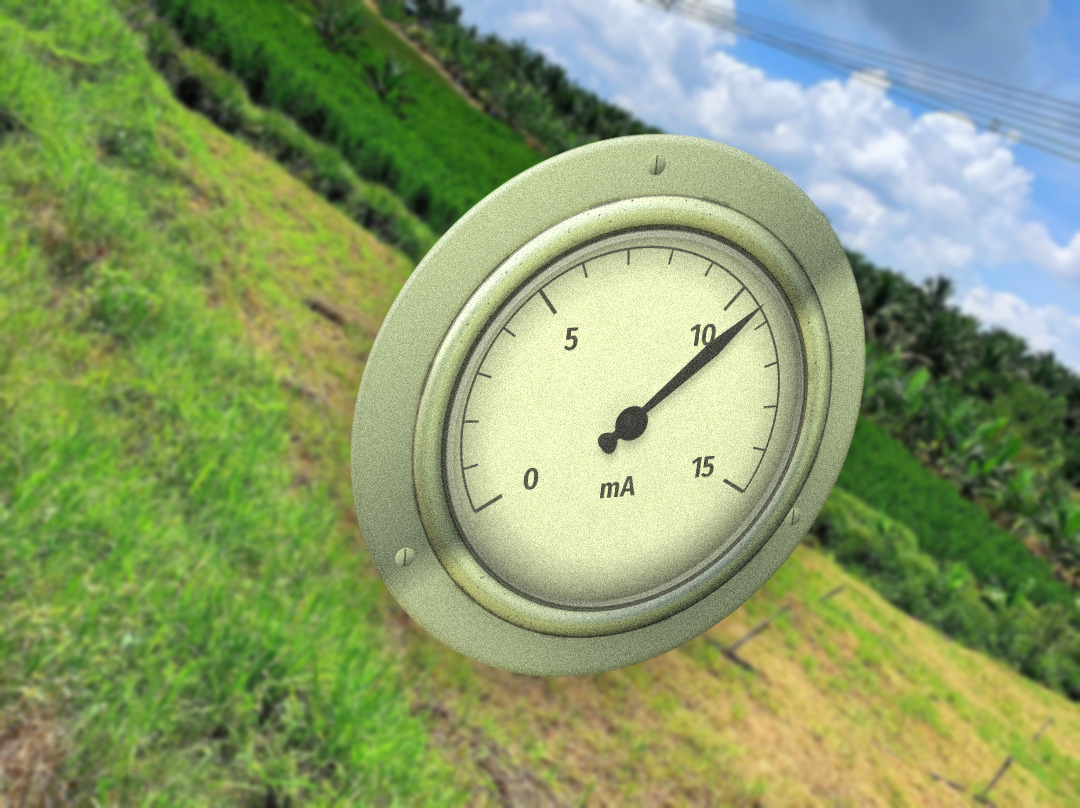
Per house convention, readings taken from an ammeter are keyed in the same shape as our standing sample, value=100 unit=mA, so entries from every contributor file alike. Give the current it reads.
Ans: value=10.5 unit=mA
